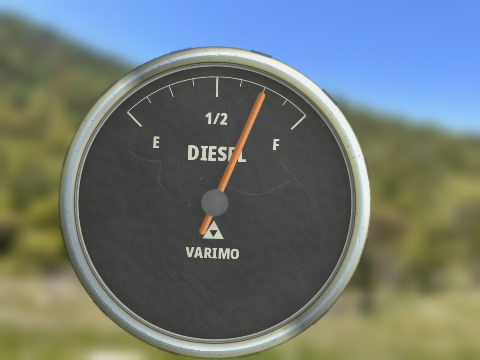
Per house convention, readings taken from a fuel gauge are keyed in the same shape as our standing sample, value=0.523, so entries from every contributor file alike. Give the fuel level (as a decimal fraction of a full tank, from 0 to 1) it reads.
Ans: value=0.75
